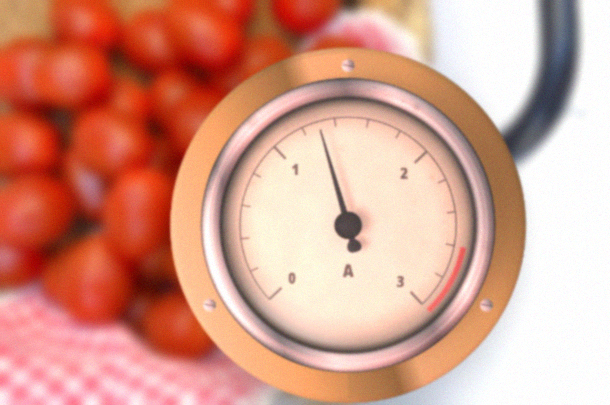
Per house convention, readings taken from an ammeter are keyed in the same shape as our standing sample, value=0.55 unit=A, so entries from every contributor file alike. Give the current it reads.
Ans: value=1.3 unit=A
